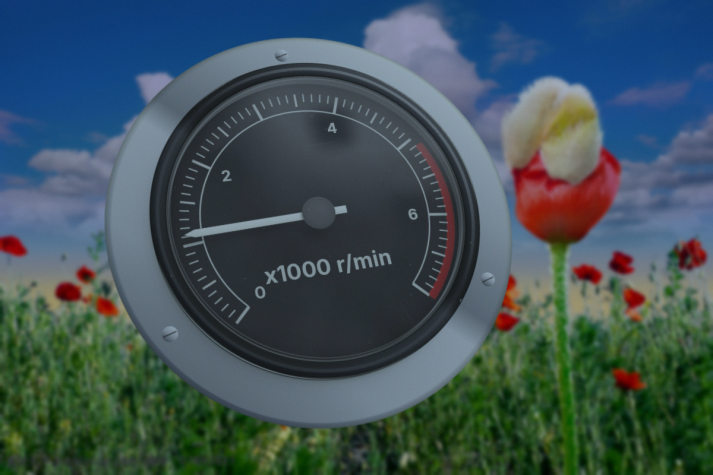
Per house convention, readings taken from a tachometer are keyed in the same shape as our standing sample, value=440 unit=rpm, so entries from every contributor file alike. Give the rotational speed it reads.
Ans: value=1100 unit=rpm
